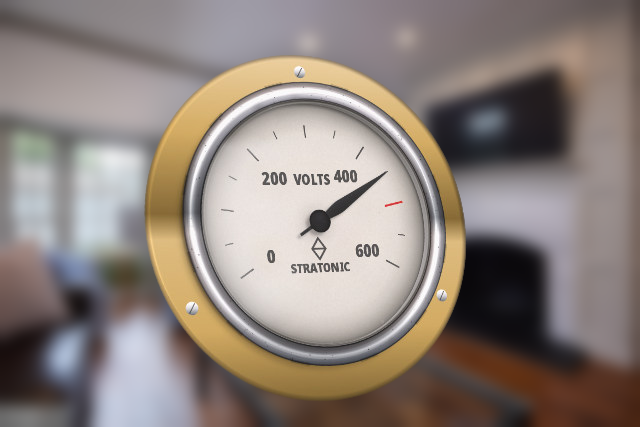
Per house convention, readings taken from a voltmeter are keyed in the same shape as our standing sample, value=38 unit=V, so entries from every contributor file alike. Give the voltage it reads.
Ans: value=450 unit=V
